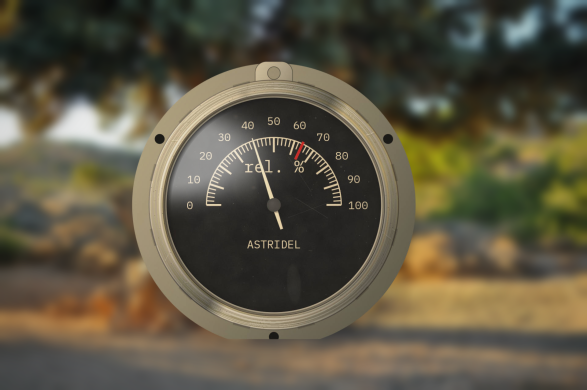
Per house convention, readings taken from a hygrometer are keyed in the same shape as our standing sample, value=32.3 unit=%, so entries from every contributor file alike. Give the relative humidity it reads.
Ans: value=40 unit=%
